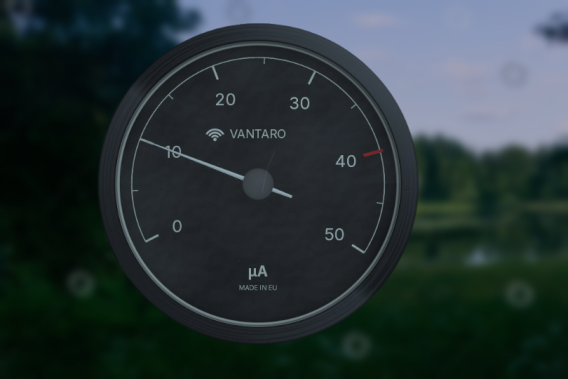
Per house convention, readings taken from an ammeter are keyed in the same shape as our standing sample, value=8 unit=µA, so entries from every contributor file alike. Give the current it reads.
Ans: value=10 unit=µA
